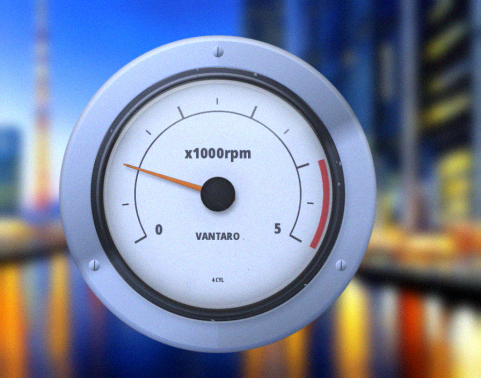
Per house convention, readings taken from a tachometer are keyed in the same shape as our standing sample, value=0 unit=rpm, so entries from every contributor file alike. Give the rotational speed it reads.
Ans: value=1000 unit=rpm
